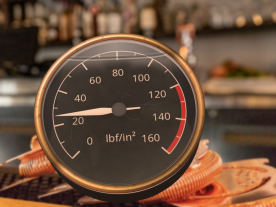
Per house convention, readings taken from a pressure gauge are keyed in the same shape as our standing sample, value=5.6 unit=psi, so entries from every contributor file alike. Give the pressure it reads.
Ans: value=25 unit=psi
